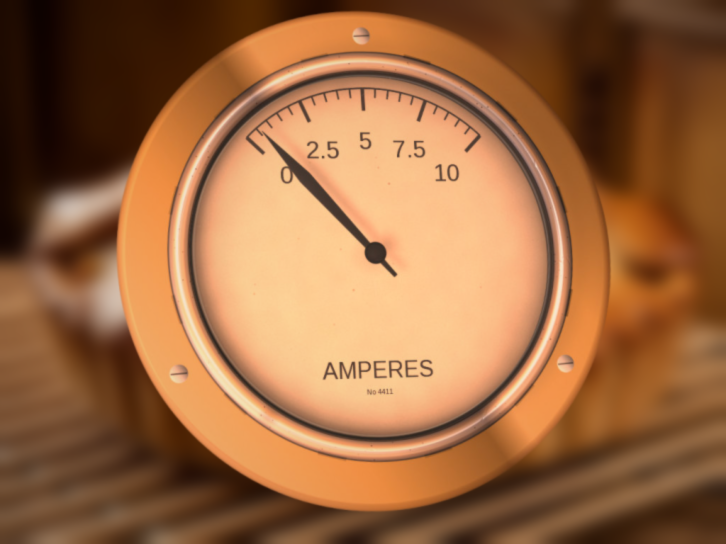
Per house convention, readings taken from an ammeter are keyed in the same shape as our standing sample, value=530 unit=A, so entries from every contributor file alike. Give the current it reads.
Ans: value=0.5 unit=A
